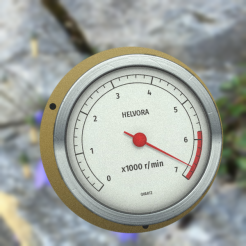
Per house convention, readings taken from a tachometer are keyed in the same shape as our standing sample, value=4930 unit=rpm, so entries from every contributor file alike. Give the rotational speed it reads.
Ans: value=6700 unit=rpm
